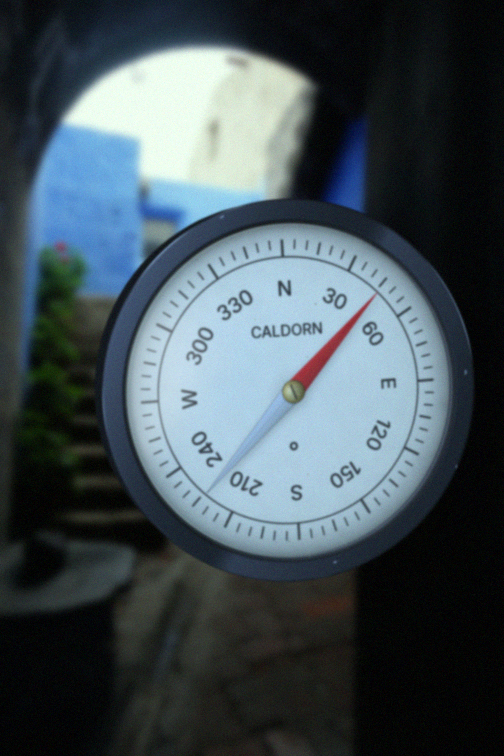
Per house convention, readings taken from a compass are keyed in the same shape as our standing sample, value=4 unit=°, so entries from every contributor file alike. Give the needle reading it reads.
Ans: value=45 unit=°
